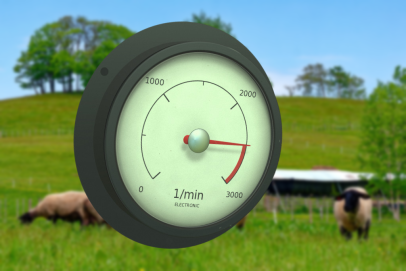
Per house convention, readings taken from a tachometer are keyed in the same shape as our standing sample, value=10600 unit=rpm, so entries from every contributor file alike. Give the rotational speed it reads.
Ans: value=2500 unit=rpm
